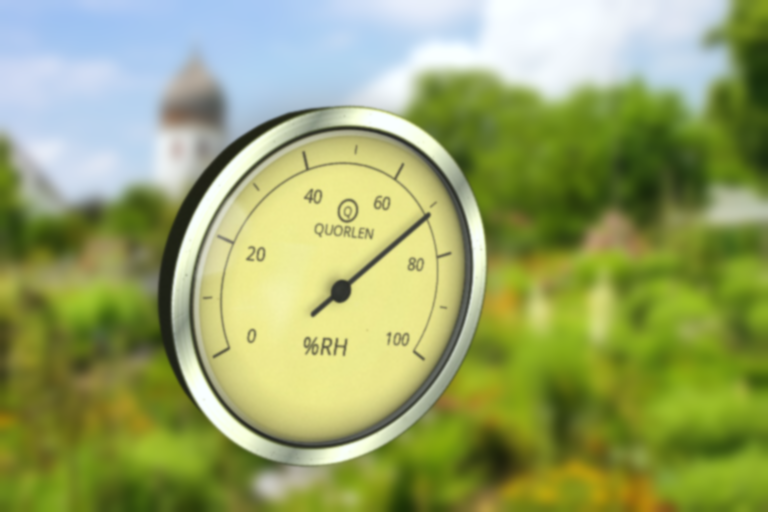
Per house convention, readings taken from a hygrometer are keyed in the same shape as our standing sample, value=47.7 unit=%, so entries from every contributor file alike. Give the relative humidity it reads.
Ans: value=70 unit=%
